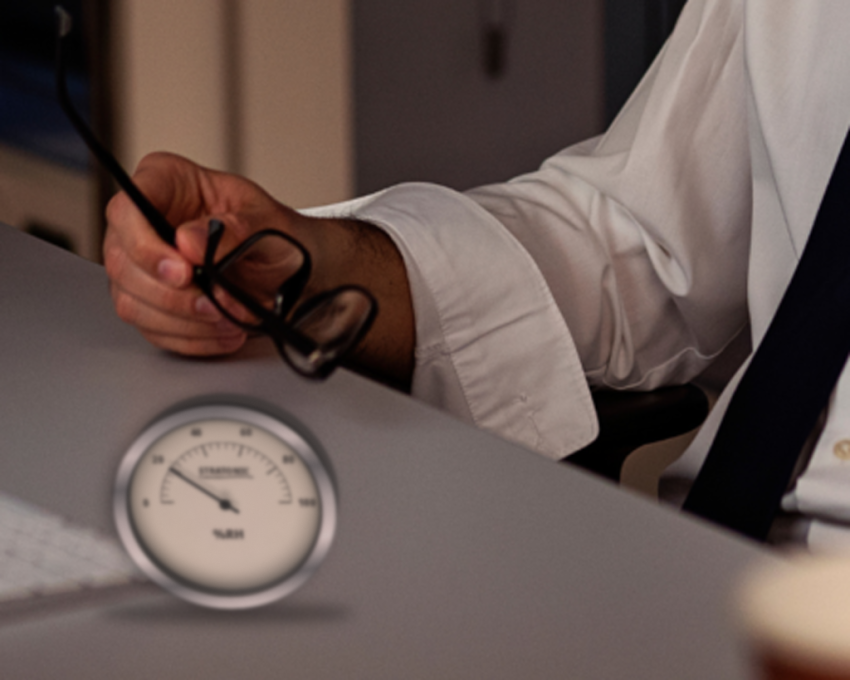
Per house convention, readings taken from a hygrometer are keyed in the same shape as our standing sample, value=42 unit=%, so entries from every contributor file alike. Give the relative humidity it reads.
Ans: value=20 unit=%
